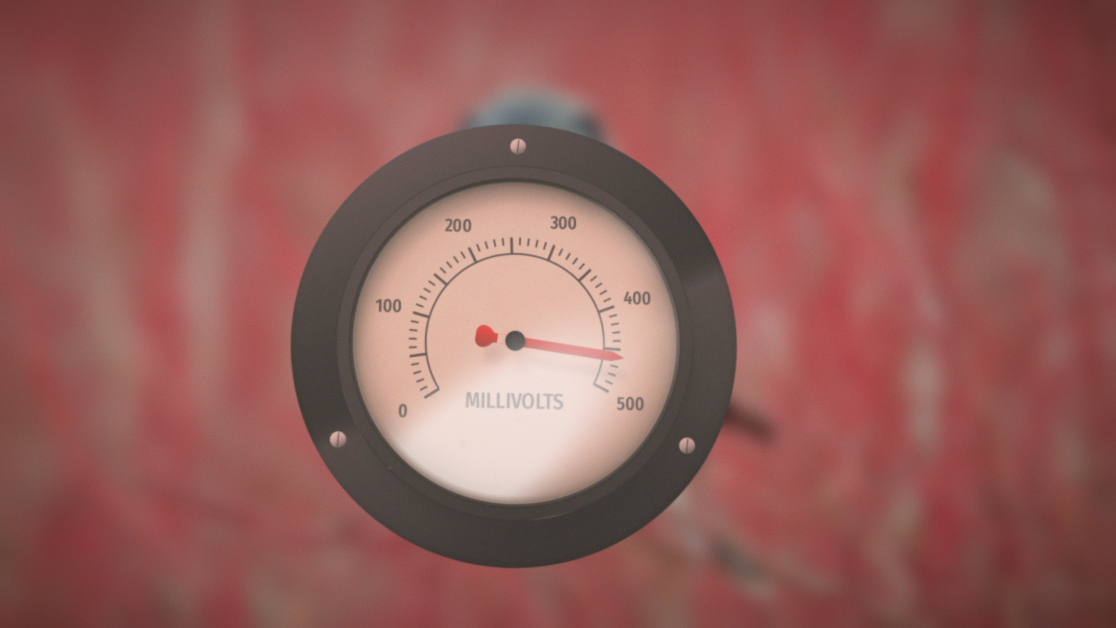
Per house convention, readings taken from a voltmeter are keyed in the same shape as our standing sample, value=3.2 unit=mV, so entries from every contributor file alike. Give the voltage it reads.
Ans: value=460 unit=mV
